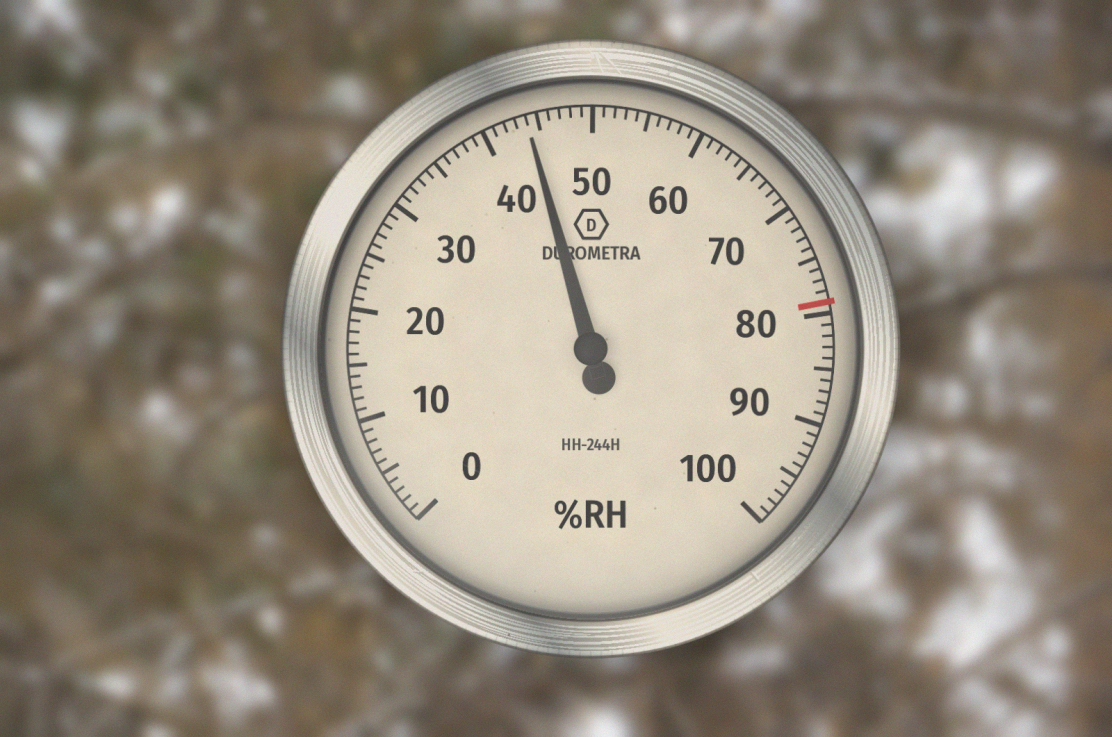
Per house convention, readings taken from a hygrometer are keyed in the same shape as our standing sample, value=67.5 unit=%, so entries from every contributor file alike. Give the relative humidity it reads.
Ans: value=44 unit=%
